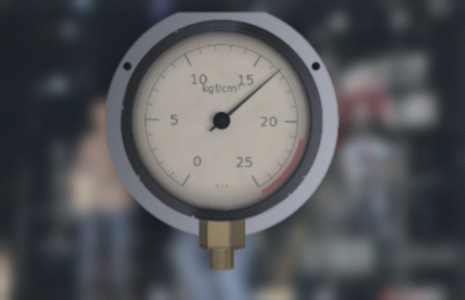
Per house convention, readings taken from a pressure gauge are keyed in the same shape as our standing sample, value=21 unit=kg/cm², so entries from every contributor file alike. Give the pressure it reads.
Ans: value=16.5 unit=kg/cm²
